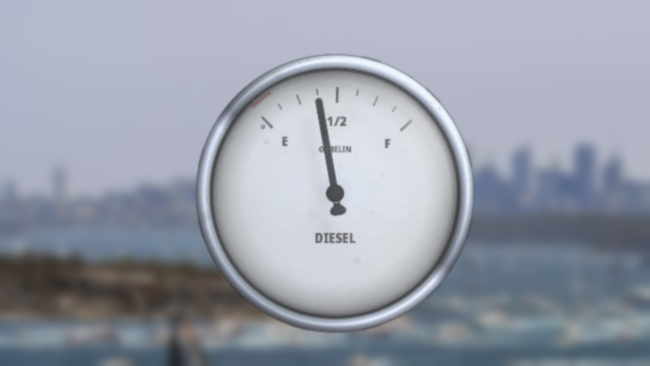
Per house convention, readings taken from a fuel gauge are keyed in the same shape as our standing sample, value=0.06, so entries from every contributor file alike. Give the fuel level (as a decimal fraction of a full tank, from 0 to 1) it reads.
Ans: value=0.375
